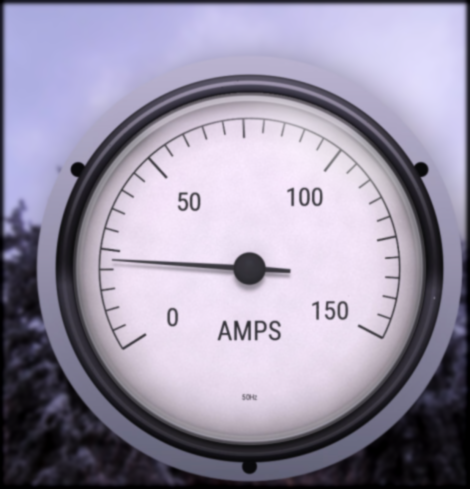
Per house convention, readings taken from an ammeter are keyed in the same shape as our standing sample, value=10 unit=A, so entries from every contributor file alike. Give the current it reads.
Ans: value=22.5 unit=A
